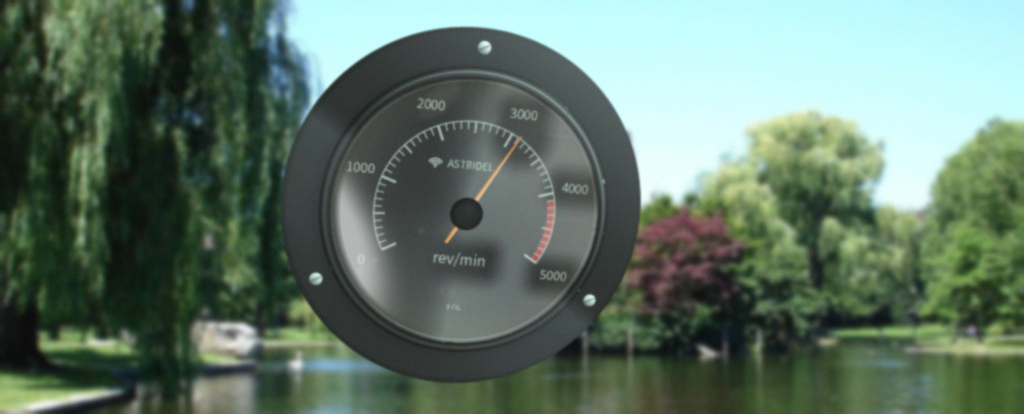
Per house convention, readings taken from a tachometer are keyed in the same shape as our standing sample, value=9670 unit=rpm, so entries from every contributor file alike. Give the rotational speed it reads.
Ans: value=3100 unit=rpm
